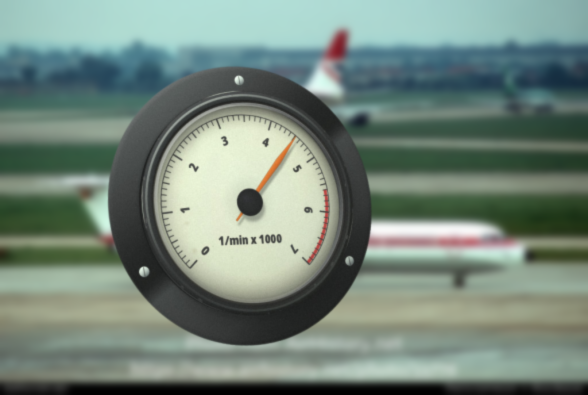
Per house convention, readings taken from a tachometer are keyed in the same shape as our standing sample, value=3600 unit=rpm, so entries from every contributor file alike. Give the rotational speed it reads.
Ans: value=4500 unit=rpm
